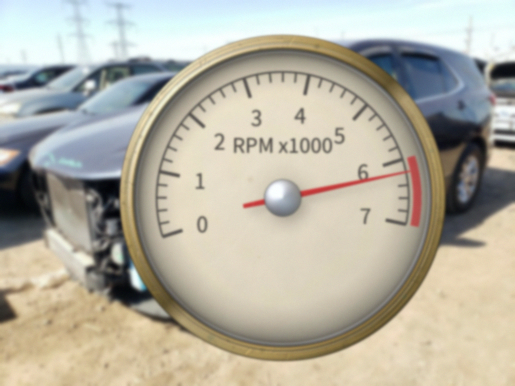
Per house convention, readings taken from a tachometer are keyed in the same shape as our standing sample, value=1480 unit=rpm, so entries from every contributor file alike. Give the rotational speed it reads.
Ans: value=6200 unit=rpm
